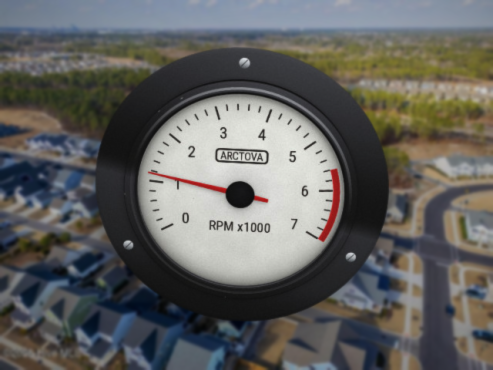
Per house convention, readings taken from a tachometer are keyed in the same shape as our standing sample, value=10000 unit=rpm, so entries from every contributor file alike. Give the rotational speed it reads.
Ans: value=1200 unit=rpm
